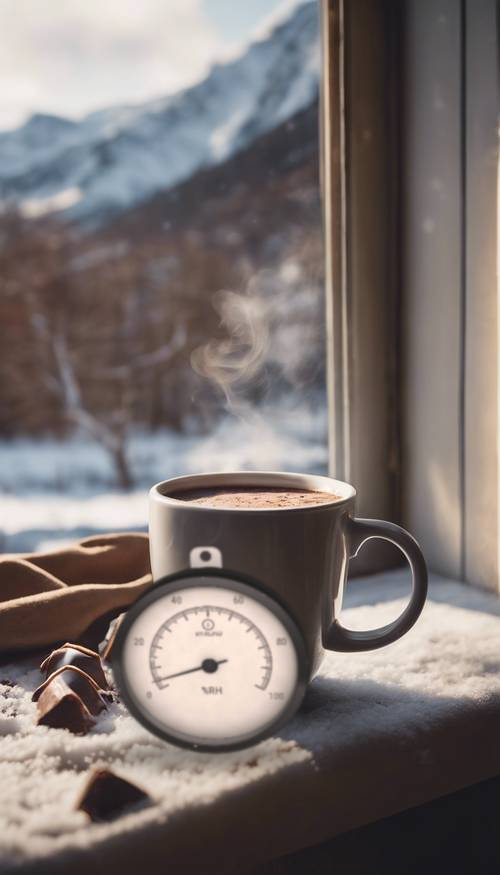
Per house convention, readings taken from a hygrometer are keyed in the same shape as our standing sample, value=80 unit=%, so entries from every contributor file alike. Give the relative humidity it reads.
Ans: value=5 unit=%
